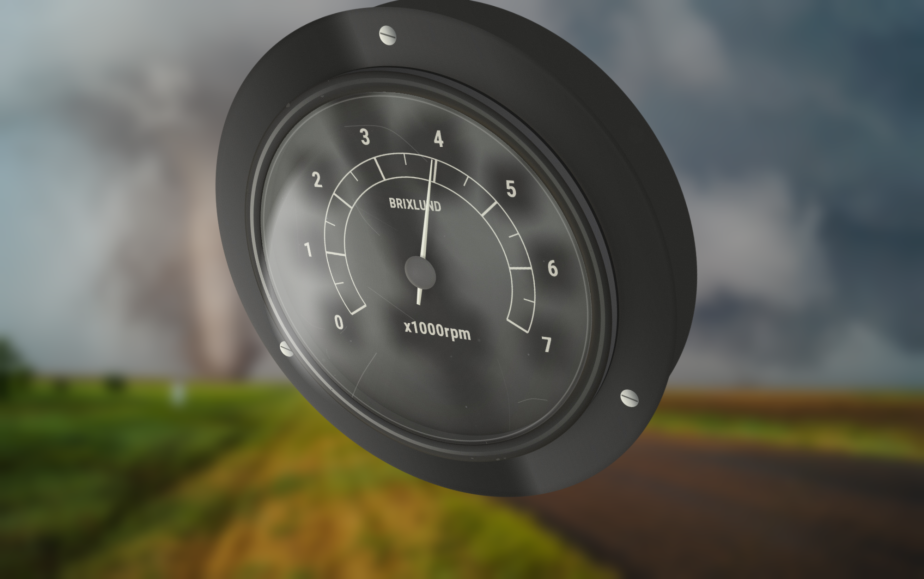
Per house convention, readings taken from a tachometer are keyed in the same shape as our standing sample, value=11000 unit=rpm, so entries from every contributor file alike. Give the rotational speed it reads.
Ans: value=4000 unit=rpm
